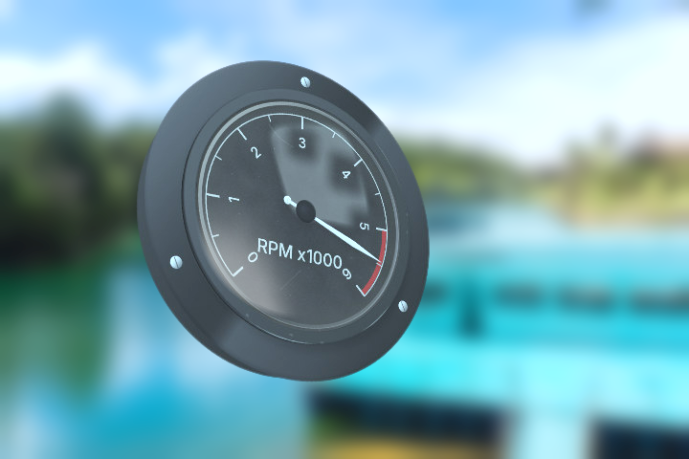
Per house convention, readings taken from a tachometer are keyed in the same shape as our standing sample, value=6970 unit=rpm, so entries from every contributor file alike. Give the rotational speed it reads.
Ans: value=5500 unit=rpm
